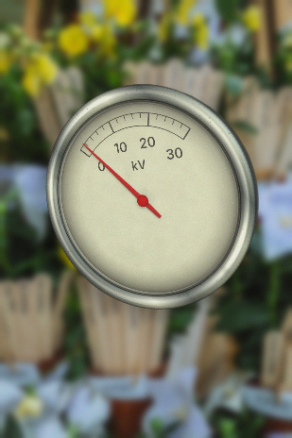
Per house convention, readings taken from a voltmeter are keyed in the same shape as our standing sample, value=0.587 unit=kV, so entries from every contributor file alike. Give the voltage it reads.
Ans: value=2 unit=kV
